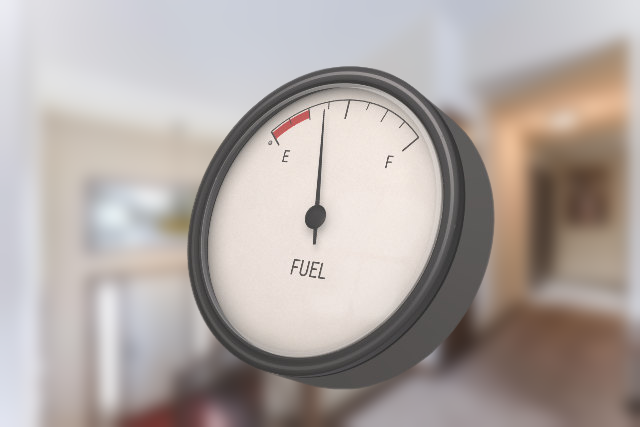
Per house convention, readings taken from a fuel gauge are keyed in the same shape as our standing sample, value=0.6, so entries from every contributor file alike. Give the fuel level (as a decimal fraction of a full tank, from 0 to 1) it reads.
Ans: value=0.375
